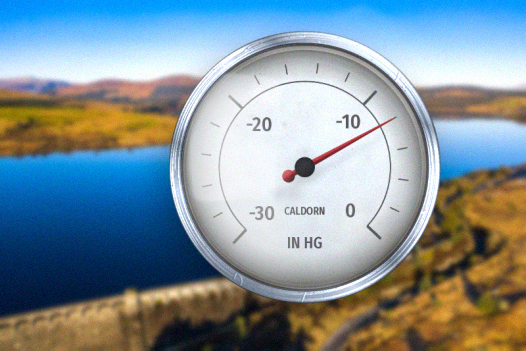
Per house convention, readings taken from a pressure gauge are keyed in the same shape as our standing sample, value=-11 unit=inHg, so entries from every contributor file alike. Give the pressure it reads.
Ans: value=-8 unit=inHg
